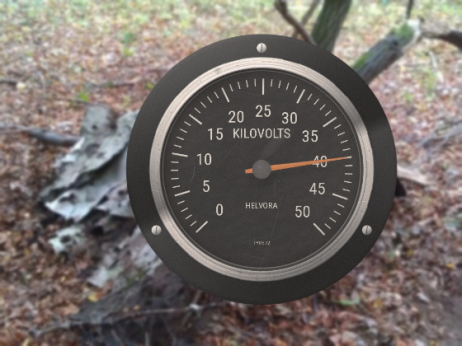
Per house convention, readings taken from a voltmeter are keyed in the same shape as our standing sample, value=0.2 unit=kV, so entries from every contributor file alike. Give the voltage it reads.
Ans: value=40 unit=kV
